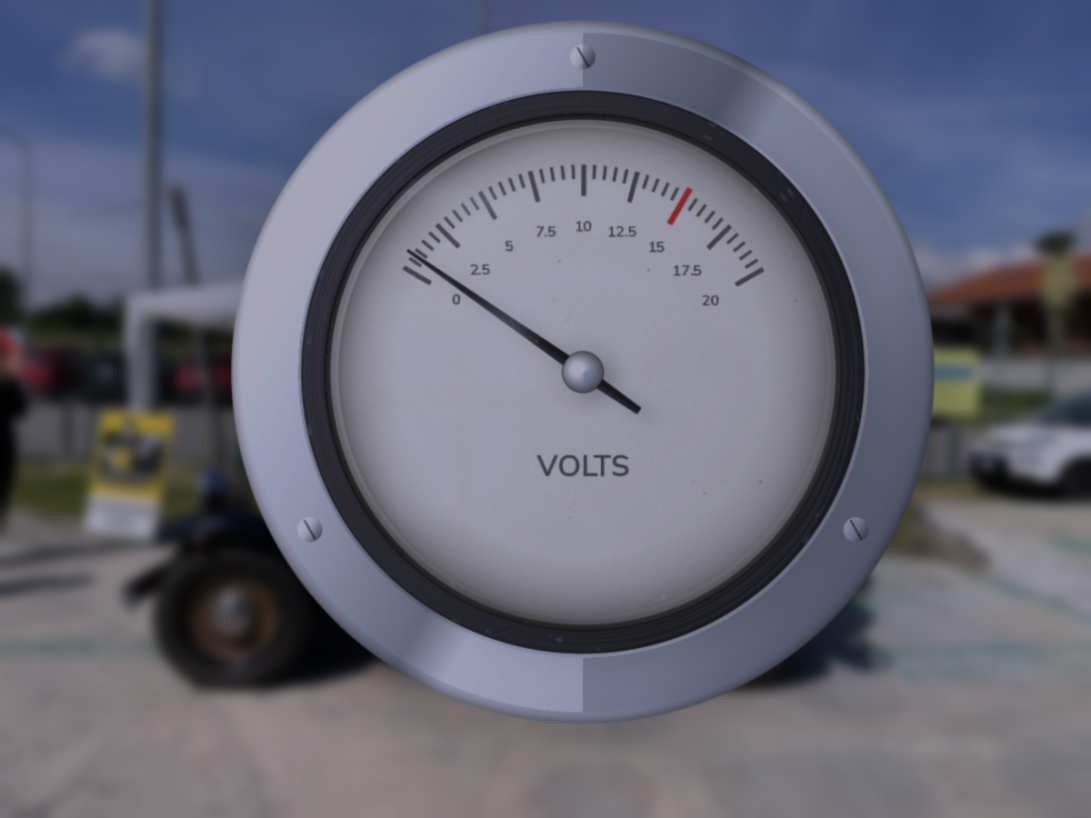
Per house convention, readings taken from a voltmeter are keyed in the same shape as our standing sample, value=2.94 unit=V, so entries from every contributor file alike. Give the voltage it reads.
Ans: value=0.75 unit=V
